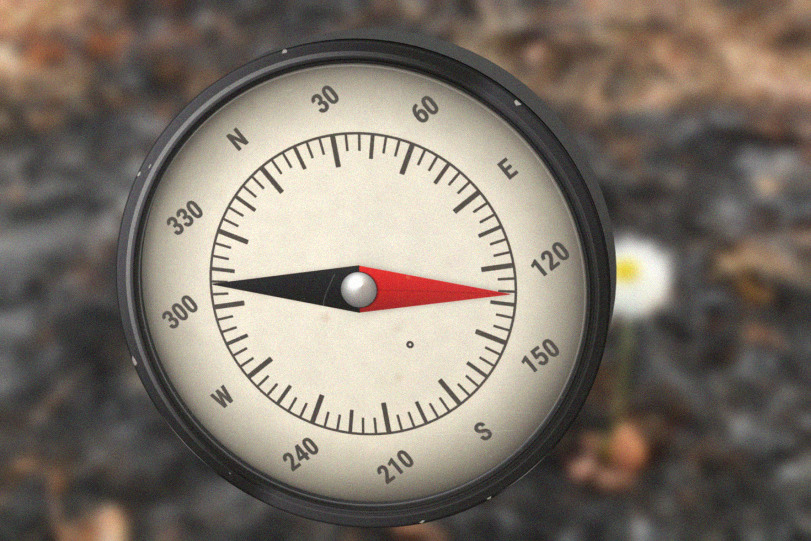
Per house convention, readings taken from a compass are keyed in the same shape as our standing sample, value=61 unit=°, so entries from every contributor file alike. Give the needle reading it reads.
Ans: value=130 unit=°
